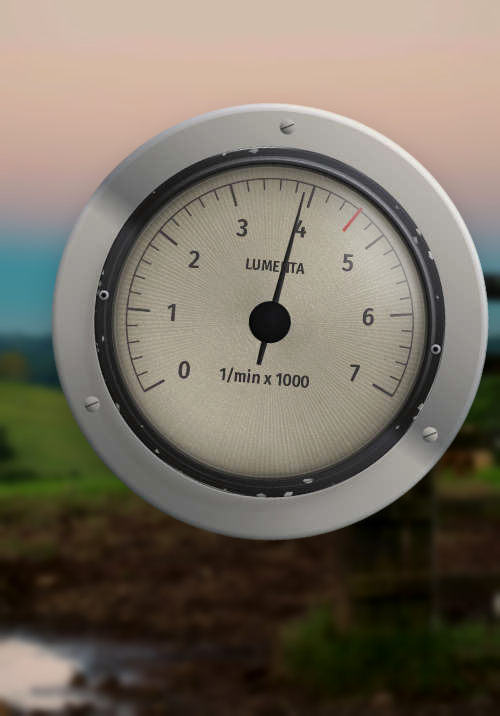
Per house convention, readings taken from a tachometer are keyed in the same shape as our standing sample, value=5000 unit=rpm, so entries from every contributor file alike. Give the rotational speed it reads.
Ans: value=3900 unit=rpm
